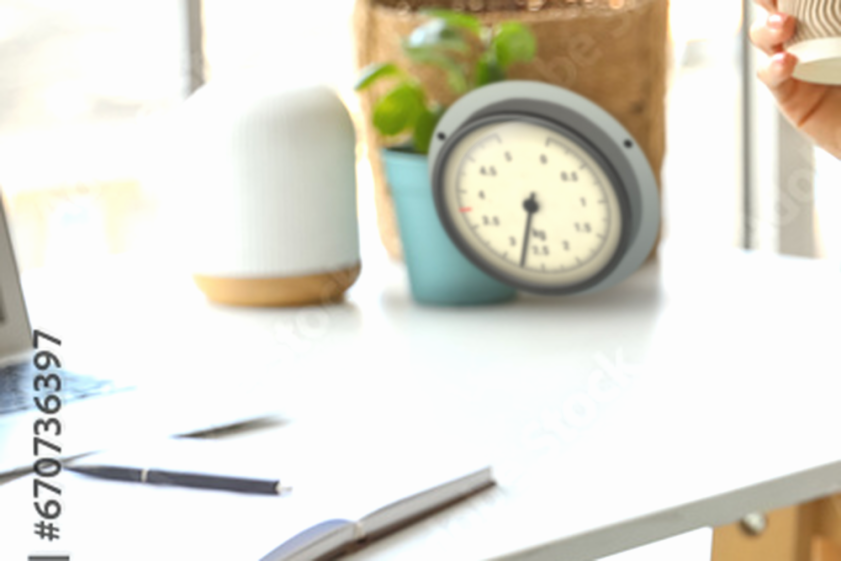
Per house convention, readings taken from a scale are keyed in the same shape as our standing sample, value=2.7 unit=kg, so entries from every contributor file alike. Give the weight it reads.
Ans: value=2.75 unit=kg
